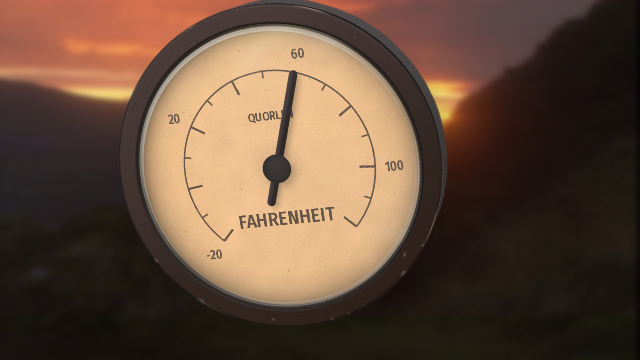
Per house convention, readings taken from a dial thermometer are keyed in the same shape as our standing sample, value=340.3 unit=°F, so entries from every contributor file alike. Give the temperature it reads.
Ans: value=60 unit=°F
